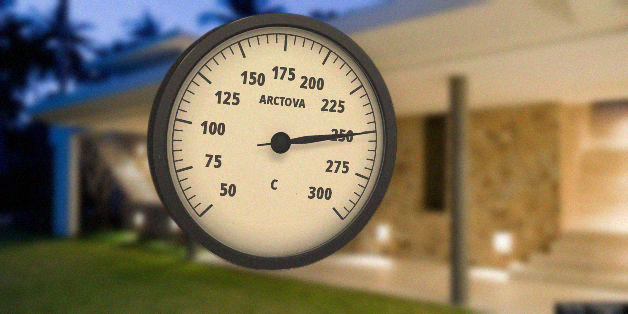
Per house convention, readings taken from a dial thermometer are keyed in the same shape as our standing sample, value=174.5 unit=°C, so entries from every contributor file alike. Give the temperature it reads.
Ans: value=250 unit=°C
